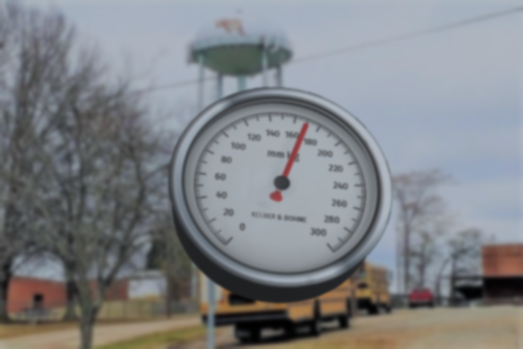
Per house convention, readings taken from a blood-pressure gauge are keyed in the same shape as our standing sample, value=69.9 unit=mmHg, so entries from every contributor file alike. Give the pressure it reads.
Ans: value=170 unit=mmHg
